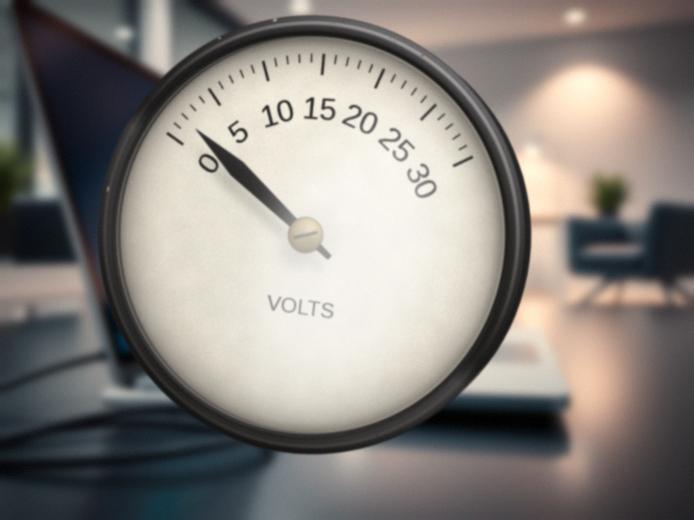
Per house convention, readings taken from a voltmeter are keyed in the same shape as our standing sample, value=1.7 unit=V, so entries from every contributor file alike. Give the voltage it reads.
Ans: value=2 unit=V
